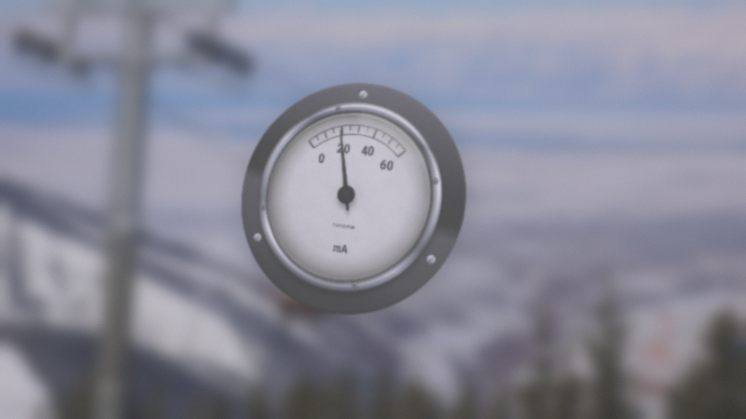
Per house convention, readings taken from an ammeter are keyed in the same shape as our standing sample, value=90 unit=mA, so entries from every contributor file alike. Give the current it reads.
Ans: value=20 unit=mA
